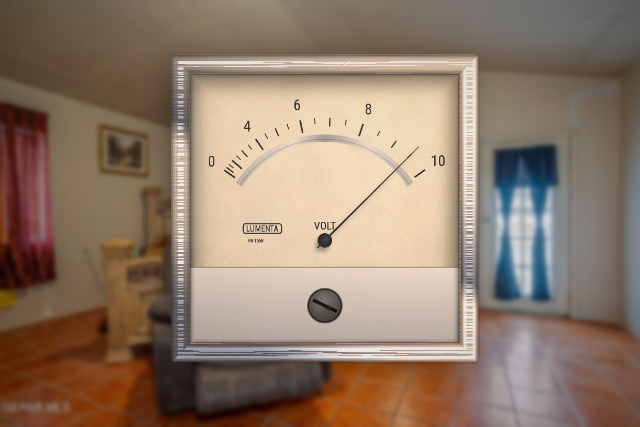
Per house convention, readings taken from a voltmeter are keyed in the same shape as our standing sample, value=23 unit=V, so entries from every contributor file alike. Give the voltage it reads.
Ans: value=9.5 unit=V
